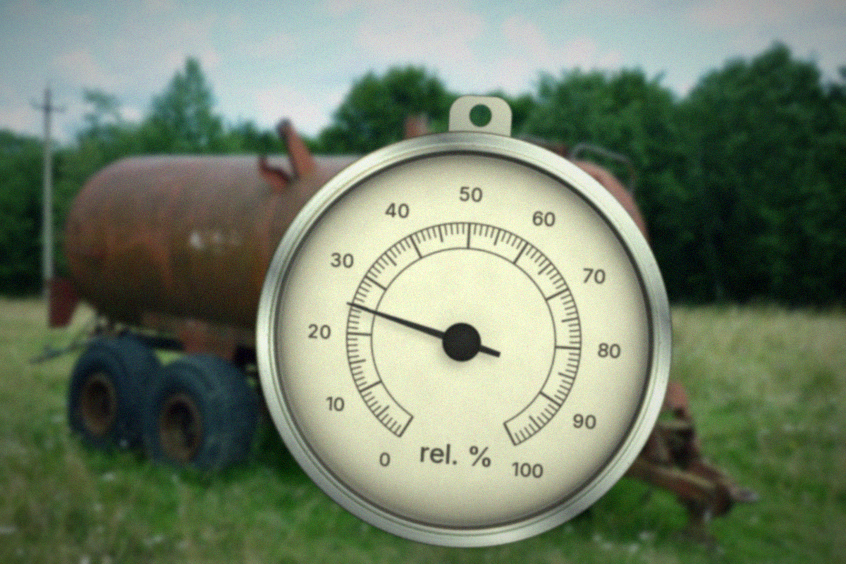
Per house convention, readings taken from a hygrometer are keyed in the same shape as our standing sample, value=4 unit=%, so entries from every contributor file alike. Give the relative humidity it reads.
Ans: value=25 unit=%
